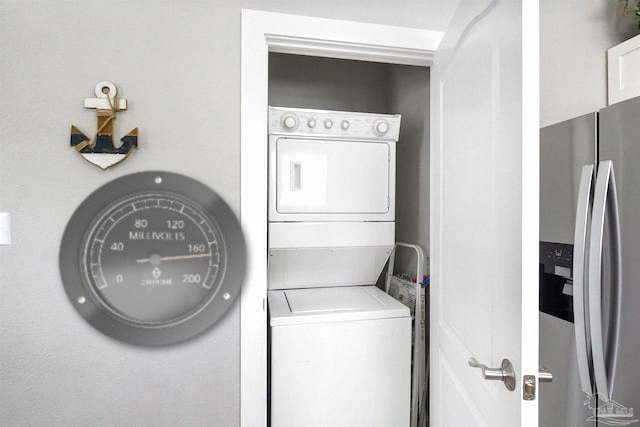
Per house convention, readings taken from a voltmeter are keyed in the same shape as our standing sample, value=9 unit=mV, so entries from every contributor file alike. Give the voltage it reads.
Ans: value=170 unit=mV
